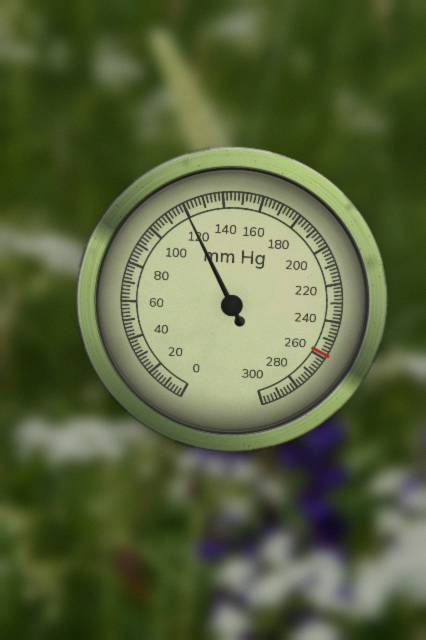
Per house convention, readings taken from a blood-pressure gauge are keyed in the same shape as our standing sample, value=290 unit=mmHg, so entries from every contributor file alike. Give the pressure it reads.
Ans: value=120 unit=mmHg
